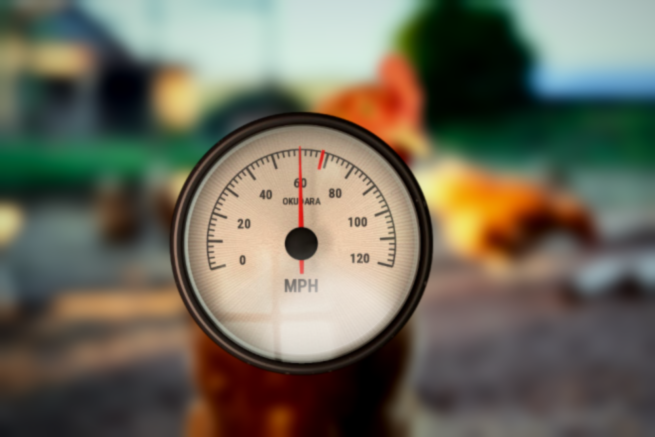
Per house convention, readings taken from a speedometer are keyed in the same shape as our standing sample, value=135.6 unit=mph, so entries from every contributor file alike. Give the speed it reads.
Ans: value=60 unit=mph
